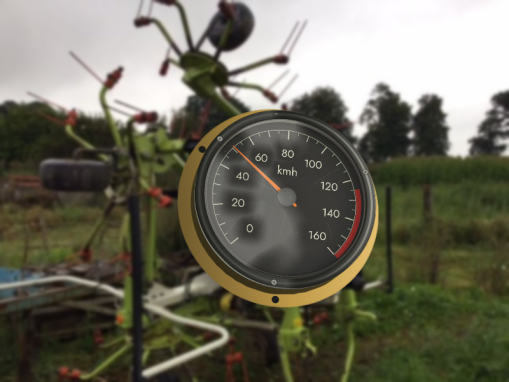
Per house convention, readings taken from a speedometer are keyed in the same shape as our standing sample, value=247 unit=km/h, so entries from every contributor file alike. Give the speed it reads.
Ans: value=50 unit=km/h
